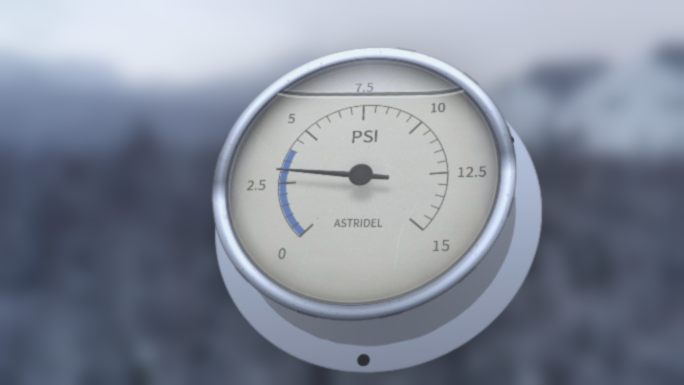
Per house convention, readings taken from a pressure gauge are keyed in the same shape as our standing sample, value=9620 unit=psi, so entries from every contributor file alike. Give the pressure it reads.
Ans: value=3 unit=psi
